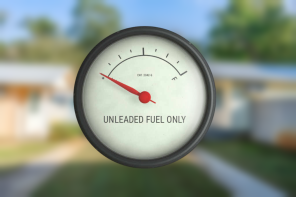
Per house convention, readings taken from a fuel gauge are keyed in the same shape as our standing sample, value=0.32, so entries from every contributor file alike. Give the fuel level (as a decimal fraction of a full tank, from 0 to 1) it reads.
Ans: value=0
